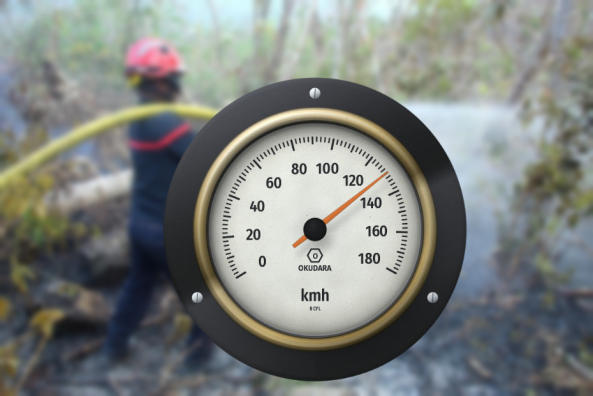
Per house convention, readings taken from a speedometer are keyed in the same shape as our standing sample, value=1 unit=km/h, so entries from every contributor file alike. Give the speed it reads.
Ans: value=130 unit=km/h
